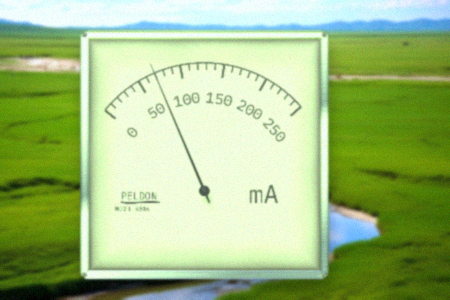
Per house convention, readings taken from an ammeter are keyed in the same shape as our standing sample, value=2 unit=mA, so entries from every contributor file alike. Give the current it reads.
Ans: value=70 unit=mA
